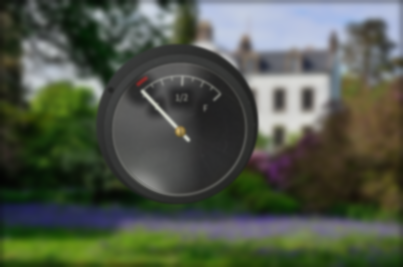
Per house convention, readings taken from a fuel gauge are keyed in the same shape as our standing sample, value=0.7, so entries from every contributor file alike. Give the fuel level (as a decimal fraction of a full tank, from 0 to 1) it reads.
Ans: value=0
